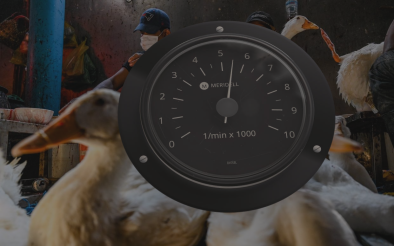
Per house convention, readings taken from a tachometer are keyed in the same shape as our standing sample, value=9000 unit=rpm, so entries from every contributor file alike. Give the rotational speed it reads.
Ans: value=5500 unit=rpm
